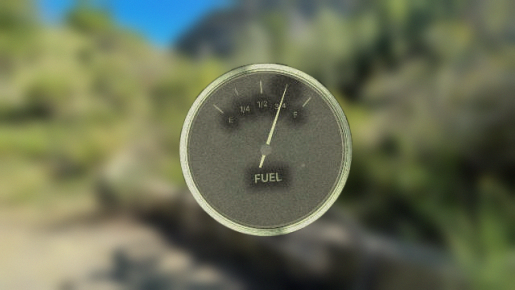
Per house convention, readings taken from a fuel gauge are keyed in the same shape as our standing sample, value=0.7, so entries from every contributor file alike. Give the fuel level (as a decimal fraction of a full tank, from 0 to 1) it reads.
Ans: value=0.75
